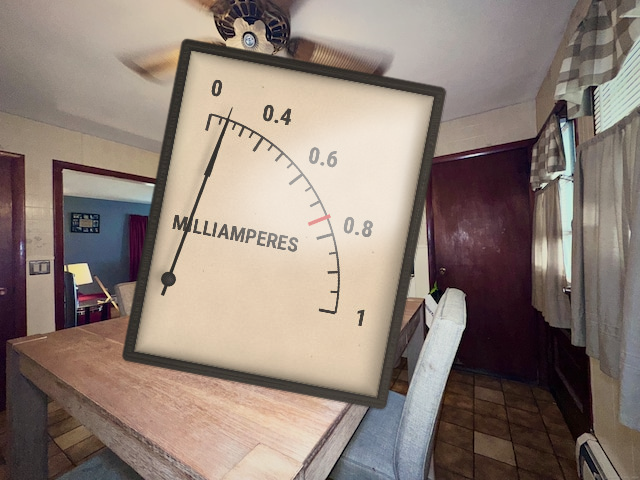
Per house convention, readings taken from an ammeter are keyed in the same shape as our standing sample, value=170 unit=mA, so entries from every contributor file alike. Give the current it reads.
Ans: value=0.2 unit=mA
